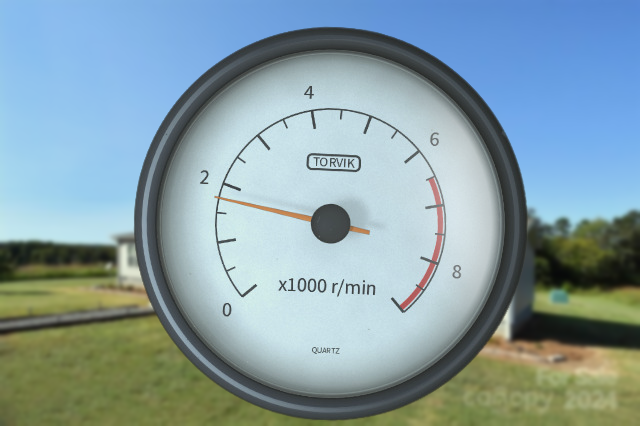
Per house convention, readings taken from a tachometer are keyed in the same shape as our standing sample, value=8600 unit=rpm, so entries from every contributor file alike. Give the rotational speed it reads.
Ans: value=1750 unit=rpm
